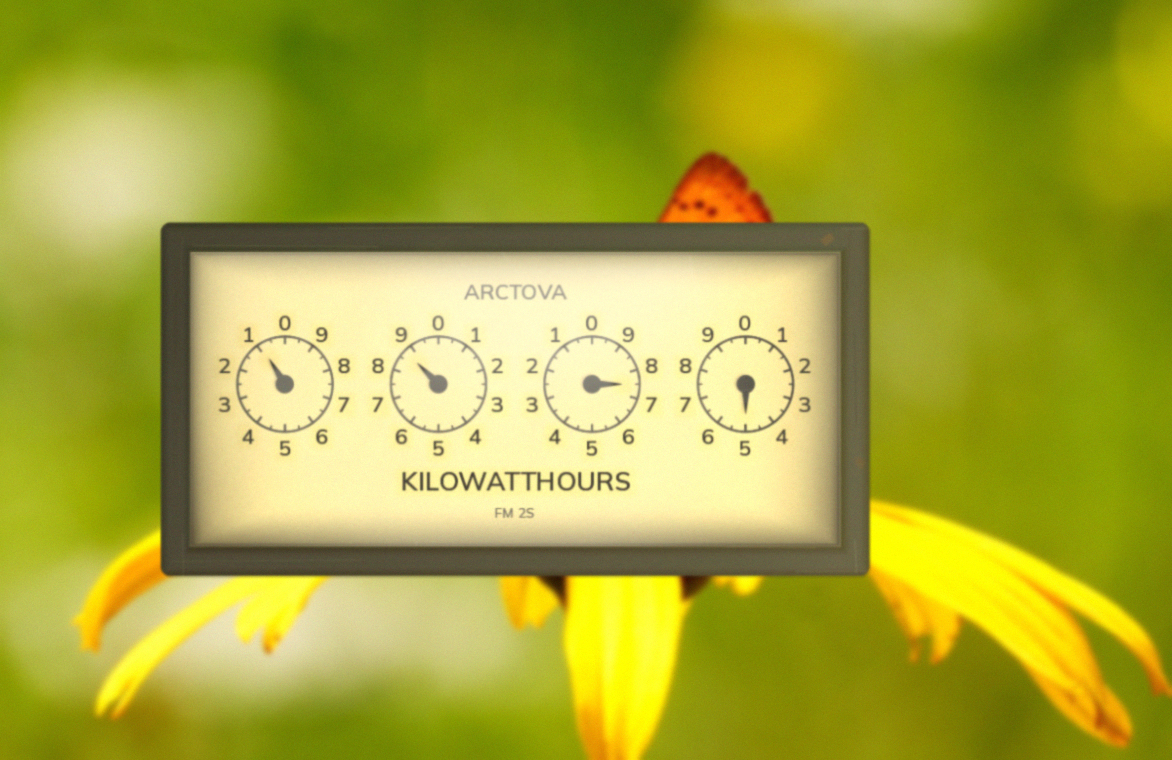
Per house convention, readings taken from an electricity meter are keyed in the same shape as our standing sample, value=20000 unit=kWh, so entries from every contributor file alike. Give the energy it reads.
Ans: value=875 unit=kWh
